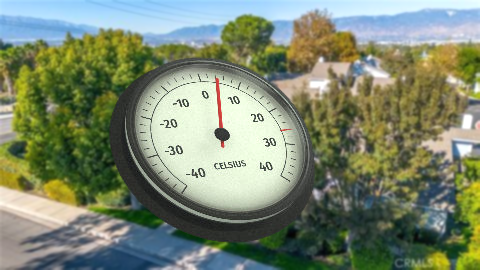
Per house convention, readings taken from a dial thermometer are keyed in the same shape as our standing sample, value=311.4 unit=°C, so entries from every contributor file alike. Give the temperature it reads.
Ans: value=4 unit=°C
